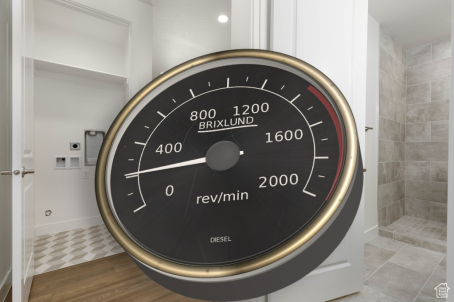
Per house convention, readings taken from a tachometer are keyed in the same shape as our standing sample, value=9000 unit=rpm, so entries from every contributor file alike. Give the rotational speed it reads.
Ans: value=200 unit=rpm
